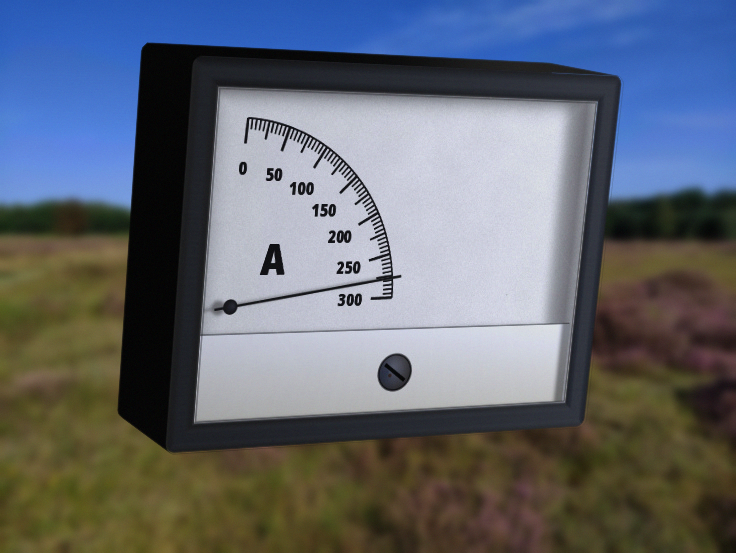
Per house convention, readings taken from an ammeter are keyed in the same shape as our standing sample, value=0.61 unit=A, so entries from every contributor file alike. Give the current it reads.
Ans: value=275 unit=A
